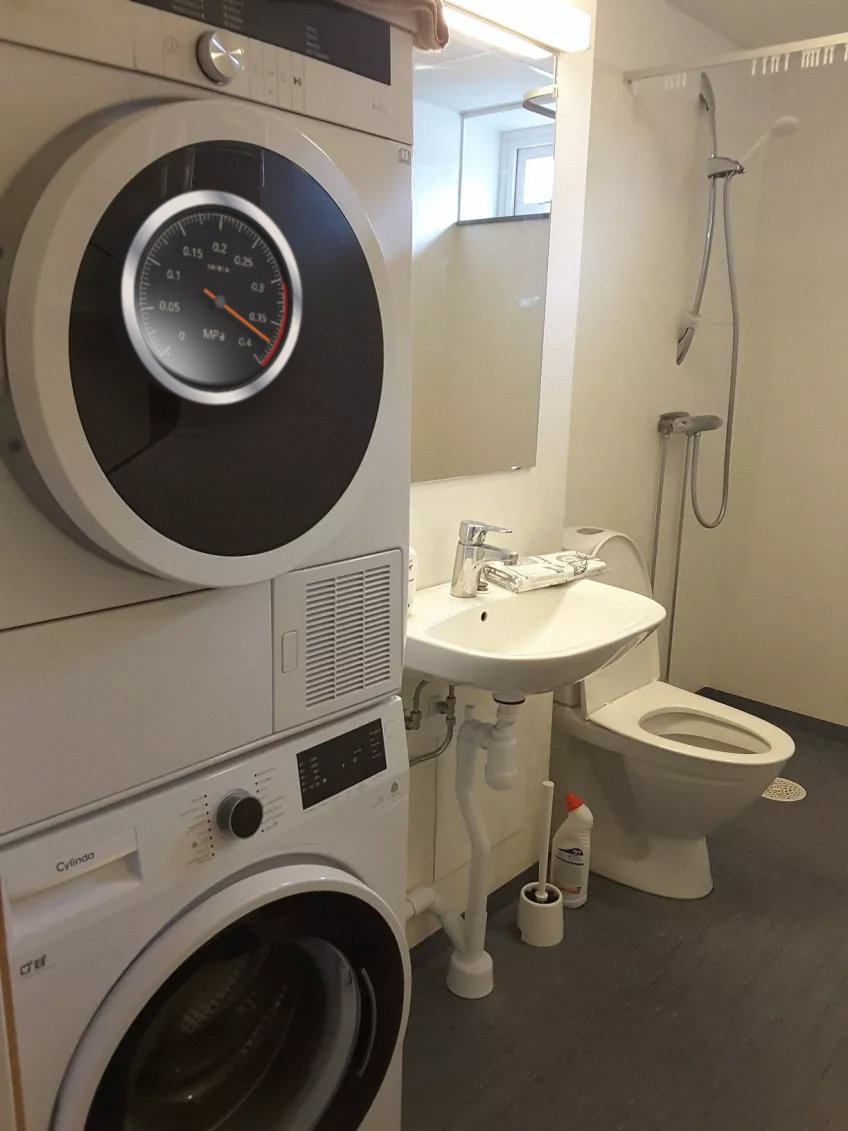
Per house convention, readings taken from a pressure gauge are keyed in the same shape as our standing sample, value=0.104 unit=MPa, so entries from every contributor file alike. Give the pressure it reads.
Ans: value=0.375 unit=MPa
